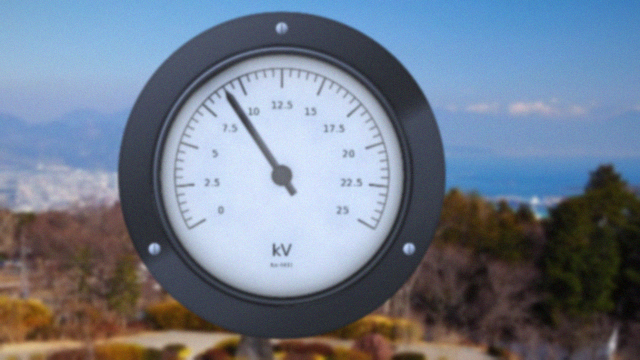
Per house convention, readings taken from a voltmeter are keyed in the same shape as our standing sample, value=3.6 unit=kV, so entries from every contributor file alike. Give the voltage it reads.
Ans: value=9 unit=kV
